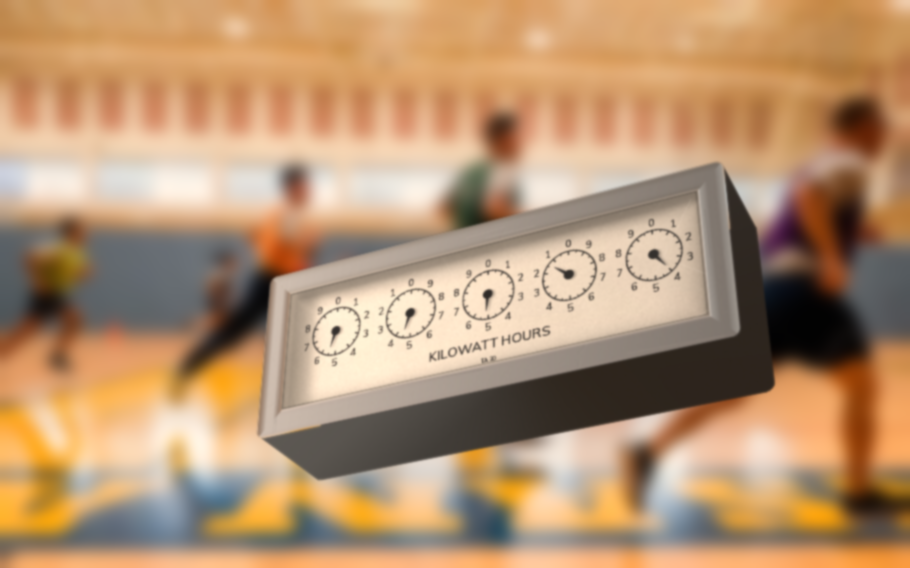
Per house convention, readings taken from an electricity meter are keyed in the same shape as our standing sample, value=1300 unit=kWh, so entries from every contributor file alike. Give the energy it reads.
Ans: value=54514 unit=kWh
